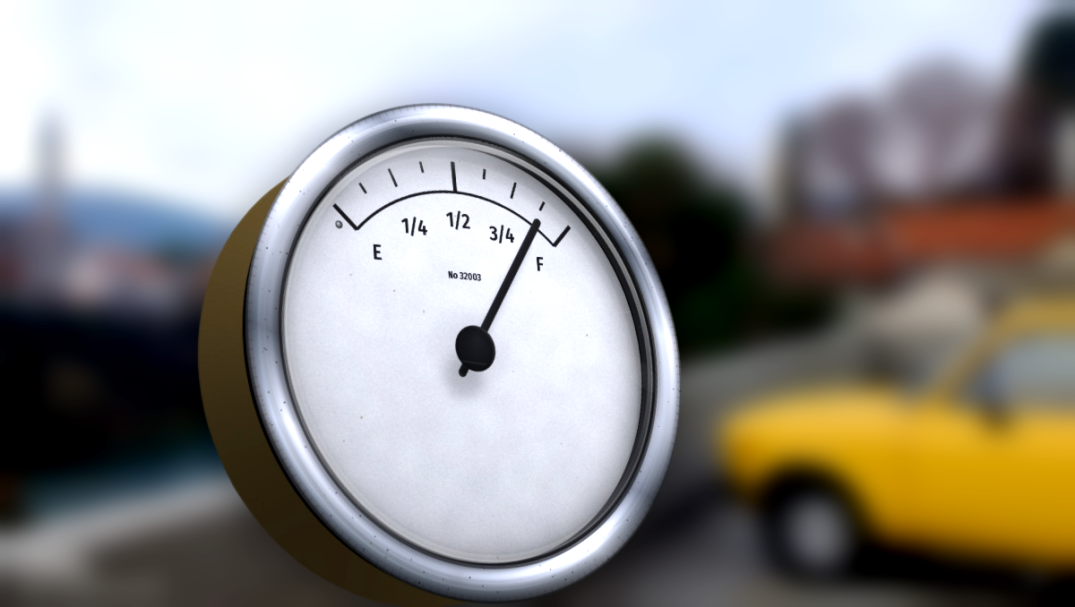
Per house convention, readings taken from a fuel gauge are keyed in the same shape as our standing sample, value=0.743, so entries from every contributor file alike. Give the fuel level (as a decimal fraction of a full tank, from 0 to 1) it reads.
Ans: value=0.875
